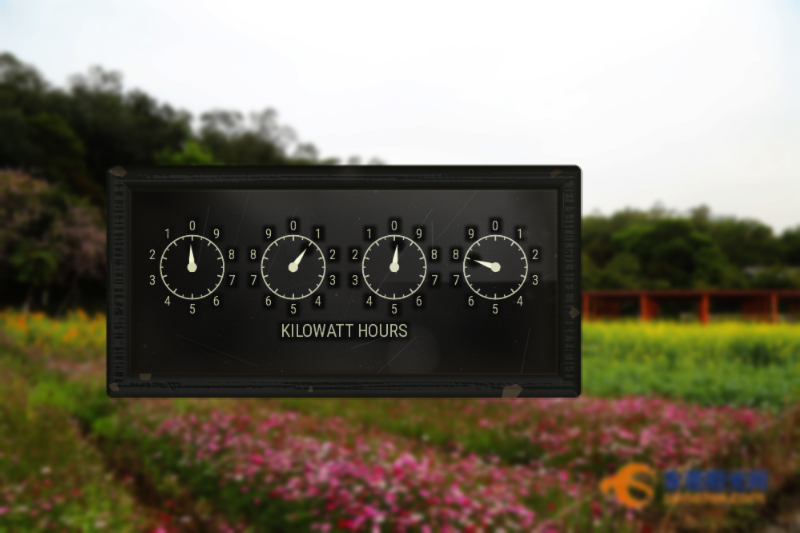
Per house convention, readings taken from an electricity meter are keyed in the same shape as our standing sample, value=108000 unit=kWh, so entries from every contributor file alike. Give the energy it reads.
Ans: value=98 unit=kWh
